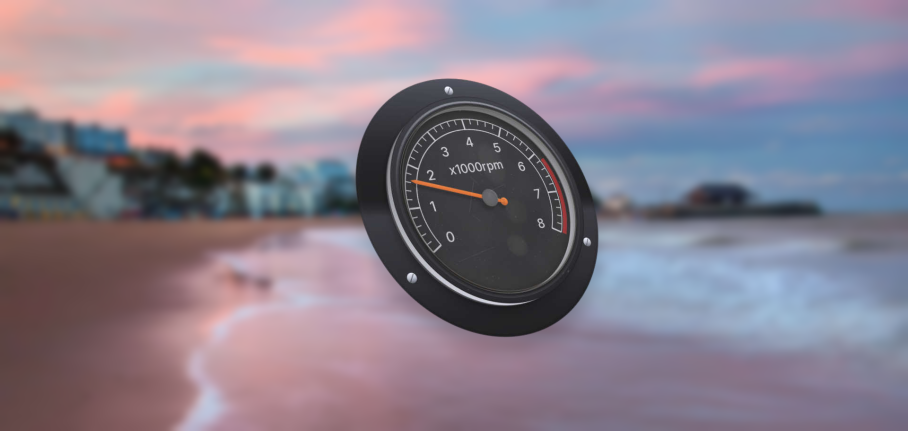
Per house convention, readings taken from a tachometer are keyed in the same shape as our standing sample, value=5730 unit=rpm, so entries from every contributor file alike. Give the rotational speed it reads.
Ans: value=1600 unit=rpm
